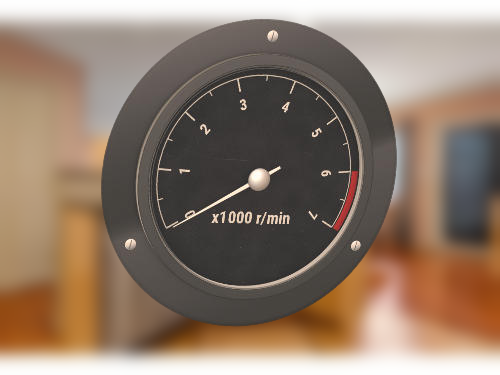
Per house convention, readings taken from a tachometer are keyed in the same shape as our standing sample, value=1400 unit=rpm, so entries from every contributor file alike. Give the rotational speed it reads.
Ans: value=0 unit=rpm
